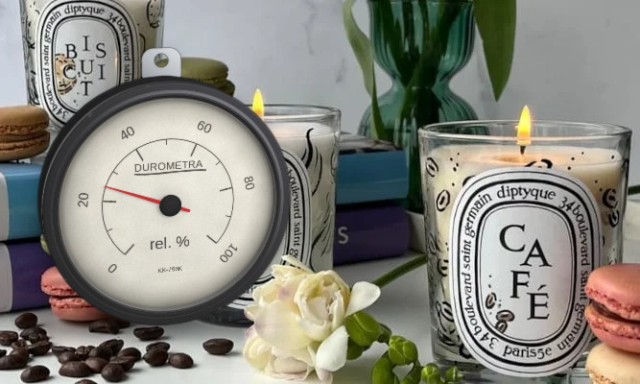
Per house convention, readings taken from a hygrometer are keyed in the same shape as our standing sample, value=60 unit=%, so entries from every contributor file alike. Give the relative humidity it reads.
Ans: value=25 unit=%
